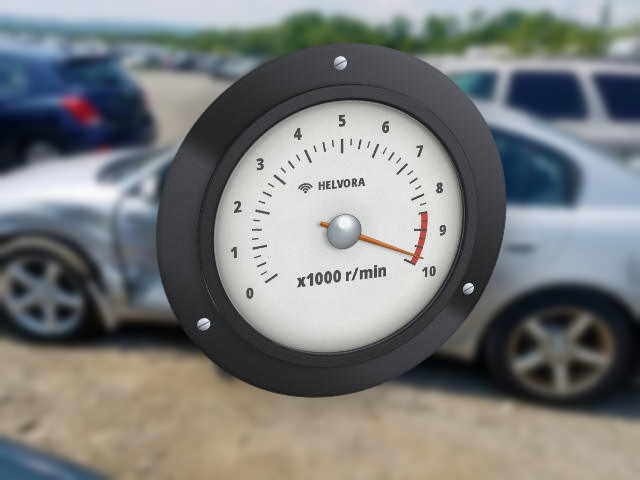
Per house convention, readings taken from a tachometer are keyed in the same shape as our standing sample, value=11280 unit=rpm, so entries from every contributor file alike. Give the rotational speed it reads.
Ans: value=9750 unit=rpm
